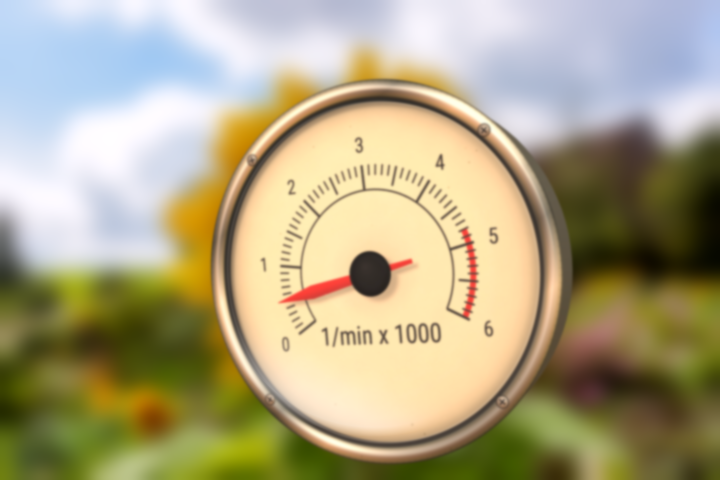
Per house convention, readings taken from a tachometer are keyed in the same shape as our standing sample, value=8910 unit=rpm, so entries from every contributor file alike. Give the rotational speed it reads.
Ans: value=500 unit=rpm
